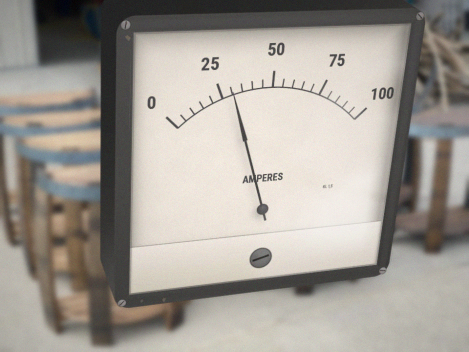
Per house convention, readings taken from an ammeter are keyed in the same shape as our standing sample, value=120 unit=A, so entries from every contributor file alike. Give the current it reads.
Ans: value=30 unit=A
